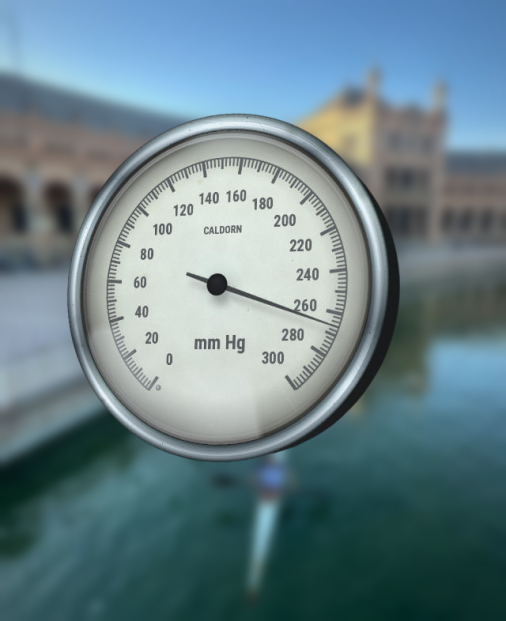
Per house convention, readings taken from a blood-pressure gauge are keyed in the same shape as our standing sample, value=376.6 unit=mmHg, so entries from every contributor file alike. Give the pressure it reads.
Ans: value=266 unit=mmHg
